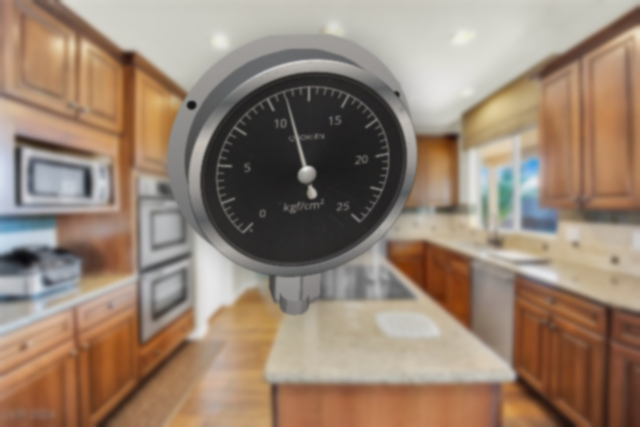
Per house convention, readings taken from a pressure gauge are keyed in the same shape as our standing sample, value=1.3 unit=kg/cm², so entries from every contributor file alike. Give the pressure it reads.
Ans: value=11 unit=kg/cm²
